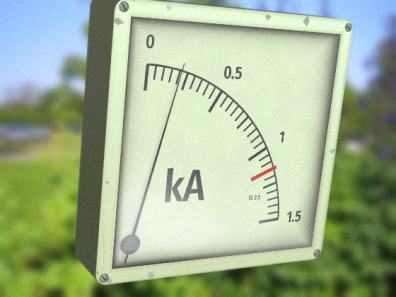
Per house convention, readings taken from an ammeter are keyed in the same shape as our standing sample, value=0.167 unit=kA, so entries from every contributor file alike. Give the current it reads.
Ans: value=0.2 unit=kA
